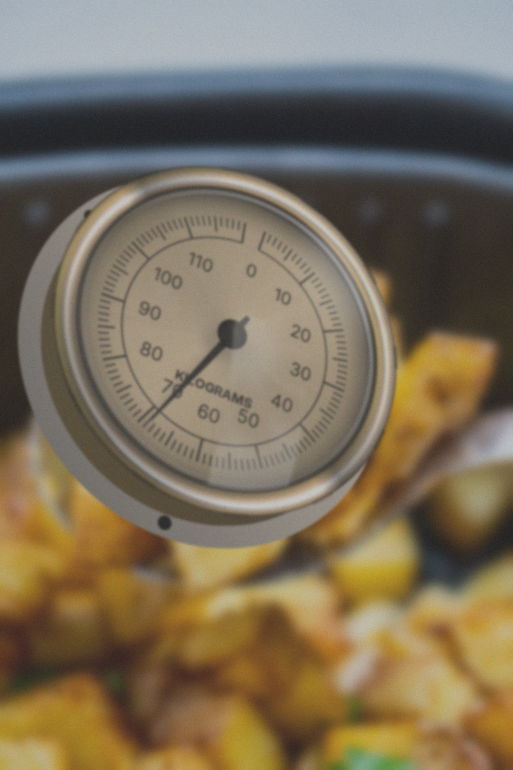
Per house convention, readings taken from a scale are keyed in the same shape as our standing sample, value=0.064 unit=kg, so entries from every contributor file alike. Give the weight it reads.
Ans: value=69 unit=kg
